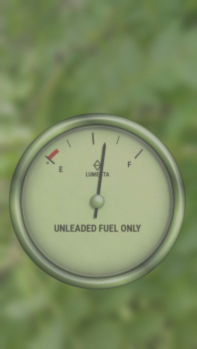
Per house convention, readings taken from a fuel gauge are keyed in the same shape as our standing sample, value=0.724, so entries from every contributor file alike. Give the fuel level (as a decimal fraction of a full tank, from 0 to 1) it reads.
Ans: value=0.625
